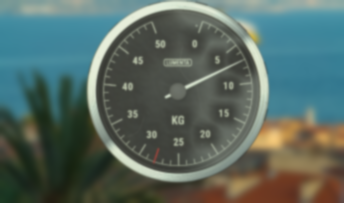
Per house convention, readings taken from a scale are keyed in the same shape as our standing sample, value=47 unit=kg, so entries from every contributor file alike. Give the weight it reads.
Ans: value=7 unit=kg
